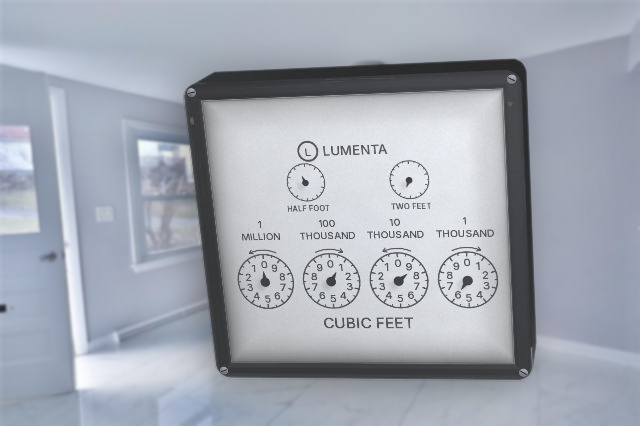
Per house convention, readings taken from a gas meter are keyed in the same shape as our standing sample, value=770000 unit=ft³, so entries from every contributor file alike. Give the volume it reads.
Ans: value=8600 unit=ft³
